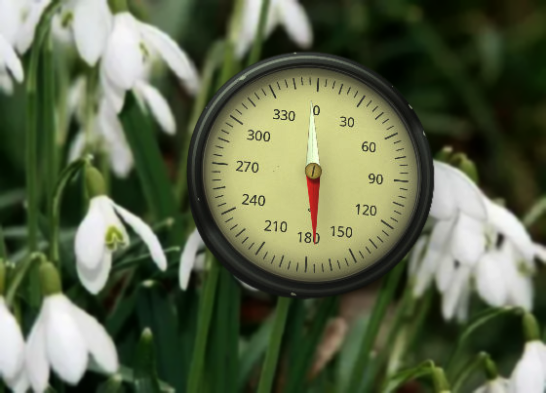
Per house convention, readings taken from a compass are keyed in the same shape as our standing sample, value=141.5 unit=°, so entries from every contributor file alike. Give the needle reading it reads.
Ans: value=175 unit=°
